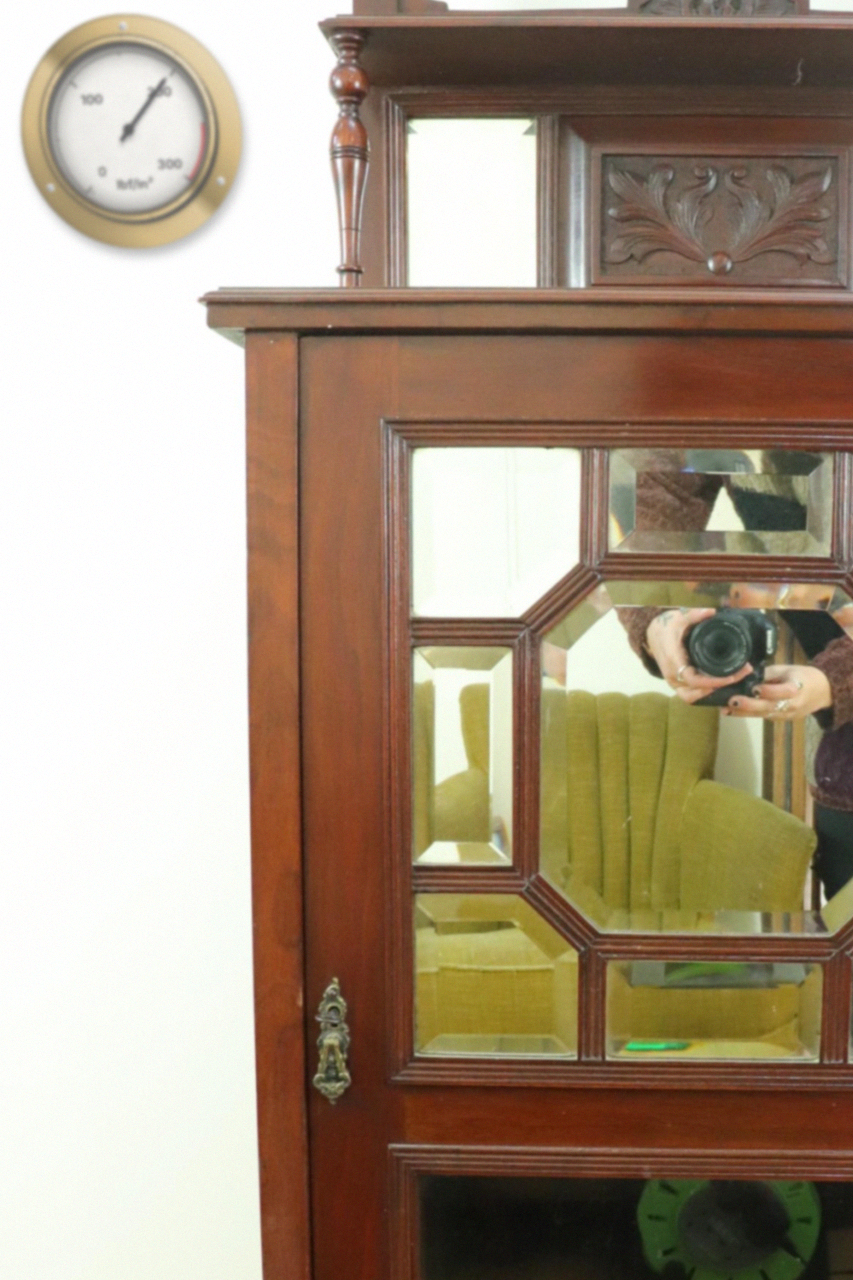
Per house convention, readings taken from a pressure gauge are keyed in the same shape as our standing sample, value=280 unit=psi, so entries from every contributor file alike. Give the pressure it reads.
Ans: value=200 unit=psi
